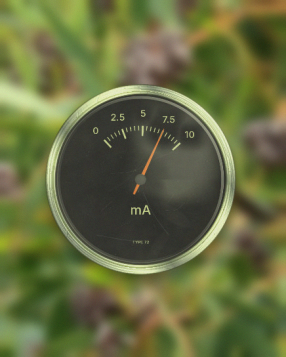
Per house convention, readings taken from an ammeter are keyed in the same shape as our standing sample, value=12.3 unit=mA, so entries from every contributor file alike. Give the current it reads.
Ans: value=7.5 unit=mA
